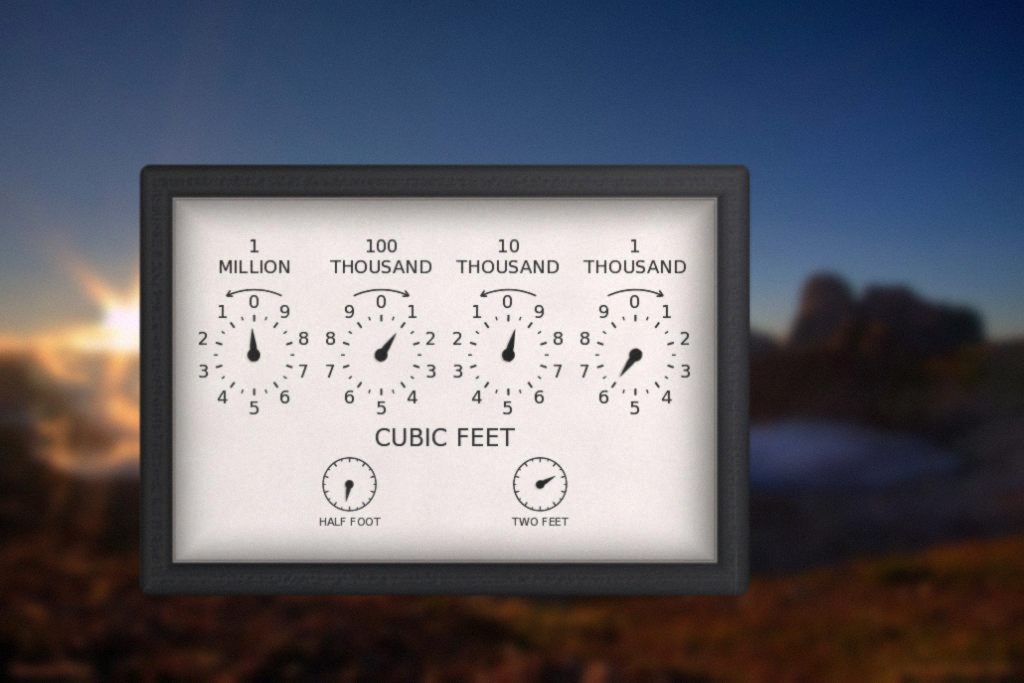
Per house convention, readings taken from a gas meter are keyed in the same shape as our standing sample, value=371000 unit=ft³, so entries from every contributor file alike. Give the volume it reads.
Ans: value=9600 unit=ft³
